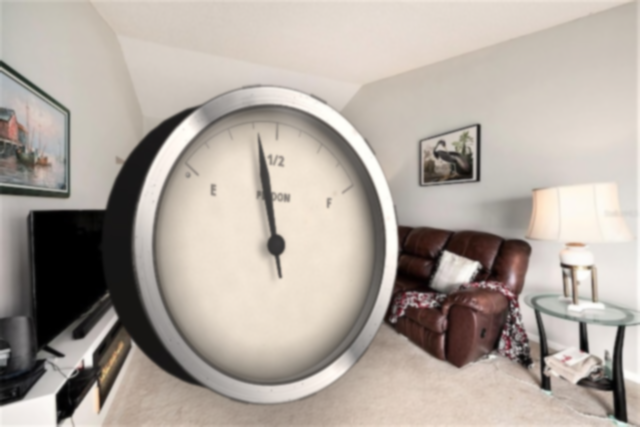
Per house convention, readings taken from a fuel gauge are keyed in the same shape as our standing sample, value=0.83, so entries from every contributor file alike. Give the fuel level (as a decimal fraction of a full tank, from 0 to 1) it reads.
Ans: value=0.375
